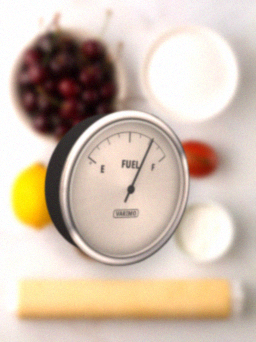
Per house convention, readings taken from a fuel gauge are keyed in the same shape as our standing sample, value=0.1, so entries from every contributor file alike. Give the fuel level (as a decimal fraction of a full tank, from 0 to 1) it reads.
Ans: value=0.75
